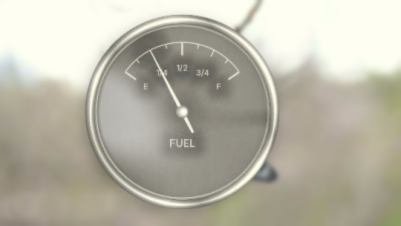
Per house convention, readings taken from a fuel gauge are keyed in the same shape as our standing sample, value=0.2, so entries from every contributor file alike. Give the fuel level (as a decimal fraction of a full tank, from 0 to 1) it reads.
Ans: value=0.25
